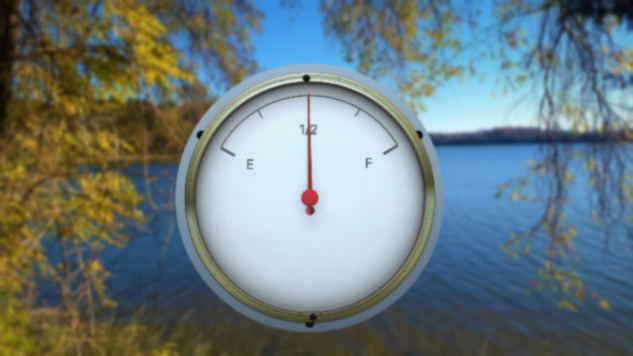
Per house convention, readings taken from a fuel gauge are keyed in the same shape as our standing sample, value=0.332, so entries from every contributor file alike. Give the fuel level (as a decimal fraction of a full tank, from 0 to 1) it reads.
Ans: value=0.5
